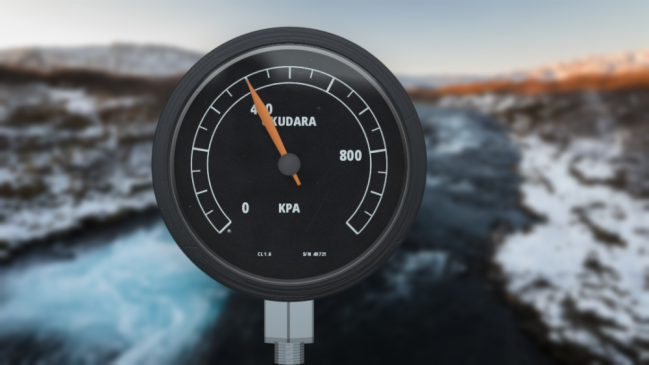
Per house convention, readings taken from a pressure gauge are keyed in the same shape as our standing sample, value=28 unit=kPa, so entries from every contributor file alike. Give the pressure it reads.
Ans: value=400 unit=kPa
